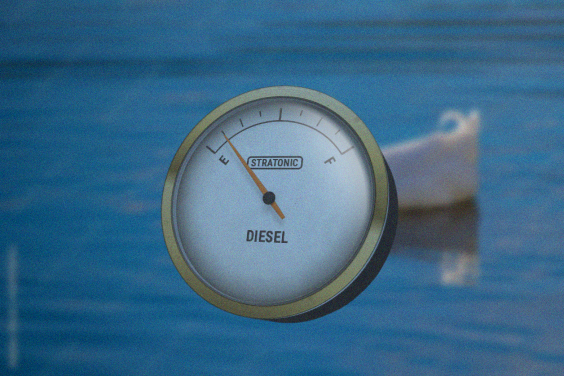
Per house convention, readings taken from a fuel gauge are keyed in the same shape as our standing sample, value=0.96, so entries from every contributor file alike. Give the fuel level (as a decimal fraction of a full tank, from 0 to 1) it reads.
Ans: value=0.125
